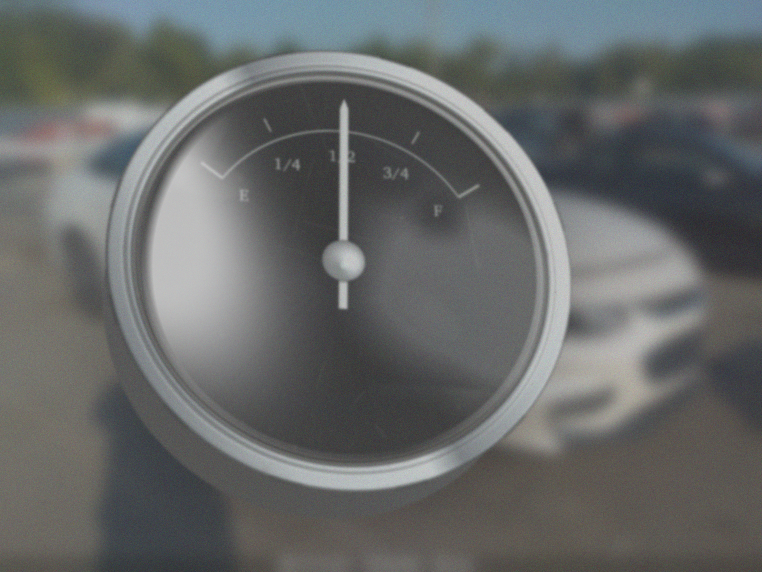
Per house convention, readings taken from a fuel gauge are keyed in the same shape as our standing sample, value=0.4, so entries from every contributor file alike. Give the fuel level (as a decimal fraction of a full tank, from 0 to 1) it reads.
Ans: value=0.5
